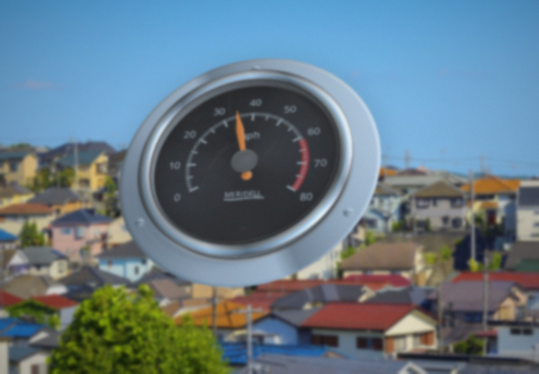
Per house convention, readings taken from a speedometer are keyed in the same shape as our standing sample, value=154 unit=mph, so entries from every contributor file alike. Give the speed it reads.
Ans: value=35 unit=mph
